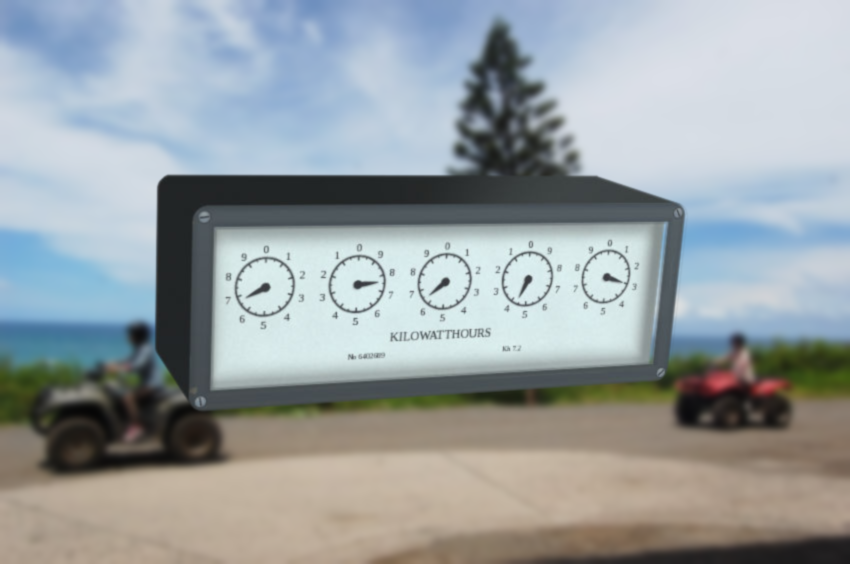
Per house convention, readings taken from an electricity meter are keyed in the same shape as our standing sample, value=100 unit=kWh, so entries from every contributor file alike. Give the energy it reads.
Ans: value=67643 unit=kWh
